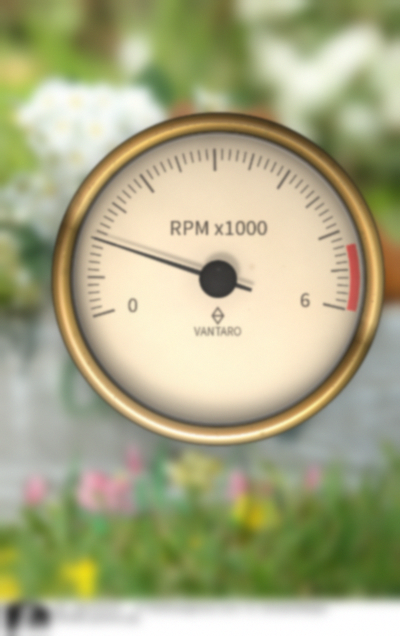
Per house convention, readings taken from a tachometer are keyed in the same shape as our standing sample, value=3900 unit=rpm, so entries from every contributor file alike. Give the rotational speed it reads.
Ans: value=1000 unit=rpm
